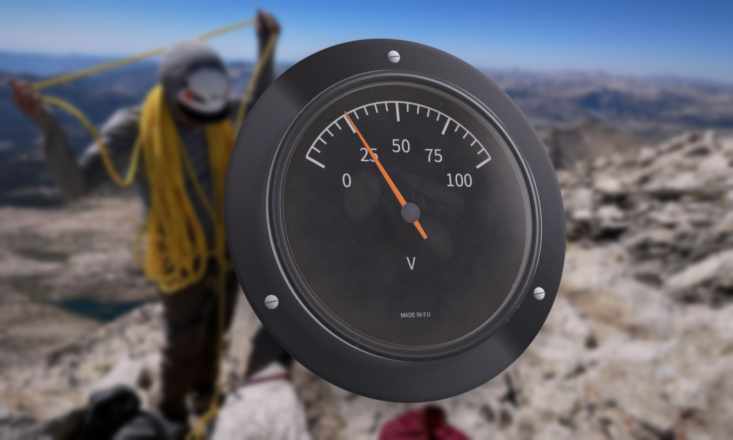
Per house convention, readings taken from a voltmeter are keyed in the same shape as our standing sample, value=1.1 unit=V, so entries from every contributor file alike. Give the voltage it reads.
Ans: value=25 unit=V
